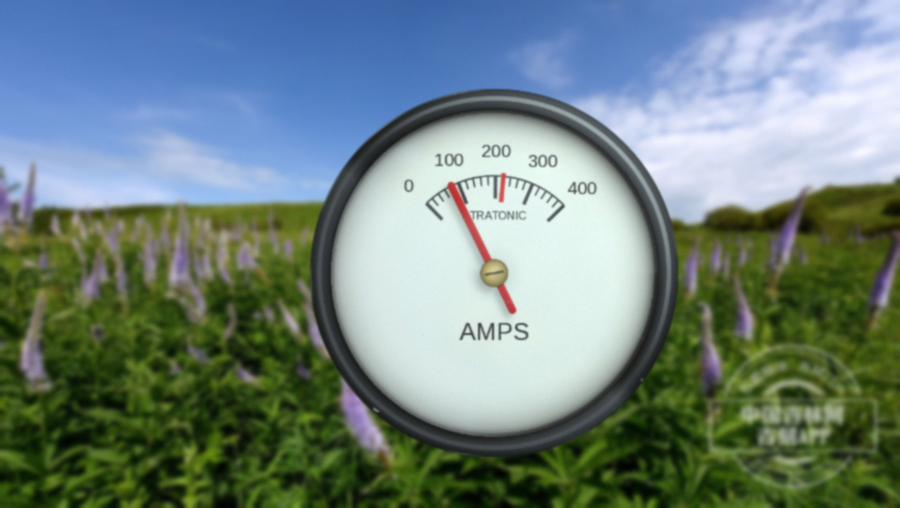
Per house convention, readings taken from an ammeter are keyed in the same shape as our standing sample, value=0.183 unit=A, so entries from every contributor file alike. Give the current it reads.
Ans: value=80 unit=A
